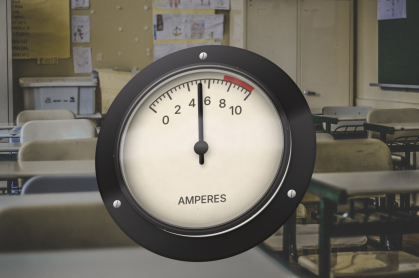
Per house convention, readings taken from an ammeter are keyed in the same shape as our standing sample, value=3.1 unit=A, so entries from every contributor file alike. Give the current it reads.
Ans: value=5.2 unit=A
